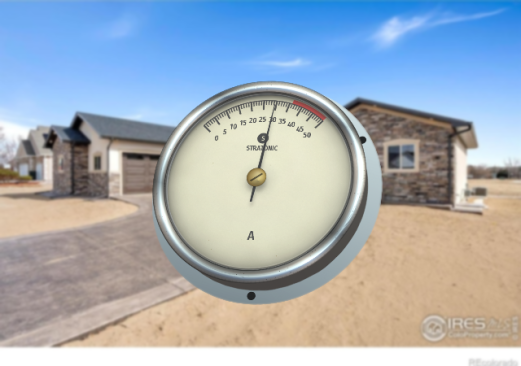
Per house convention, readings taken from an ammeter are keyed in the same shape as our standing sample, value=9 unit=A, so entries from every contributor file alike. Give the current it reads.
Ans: value=30 unit=A
